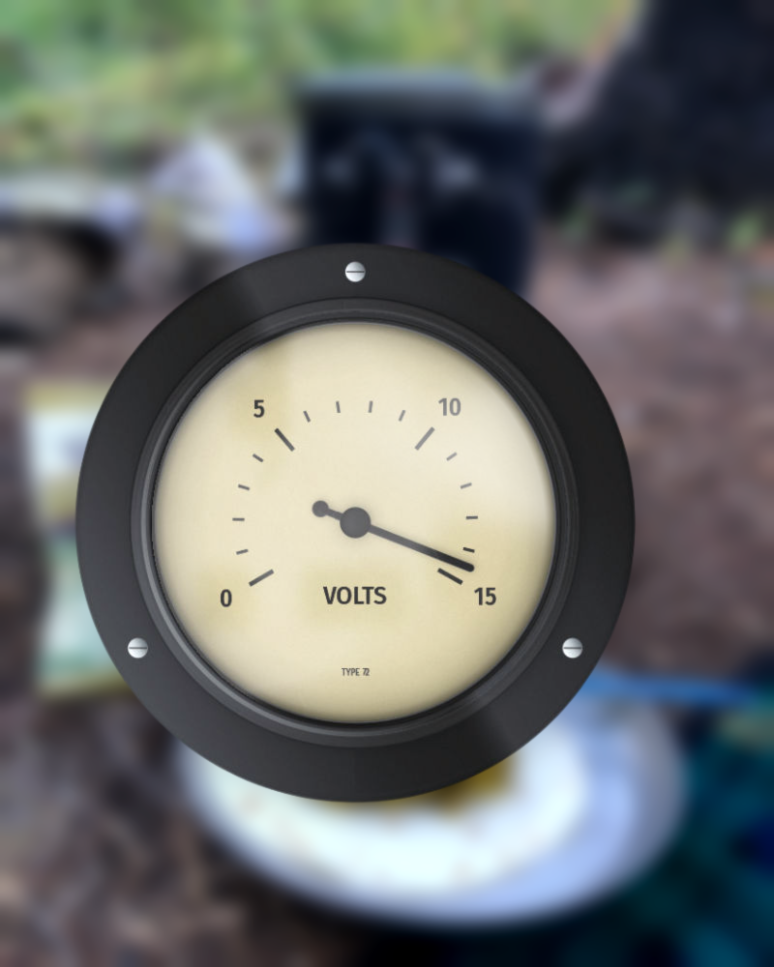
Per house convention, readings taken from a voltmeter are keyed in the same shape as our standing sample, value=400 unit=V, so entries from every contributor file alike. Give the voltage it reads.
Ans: value=14.5 unit=V
